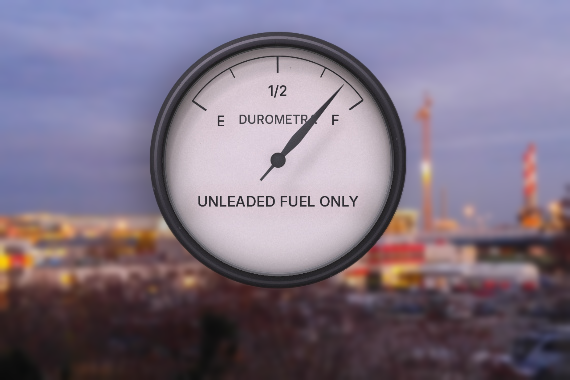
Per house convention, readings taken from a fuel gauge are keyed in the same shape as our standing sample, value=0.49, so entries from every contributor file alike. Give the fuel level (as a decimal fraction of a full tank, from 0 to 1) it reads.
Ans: value=0.875
